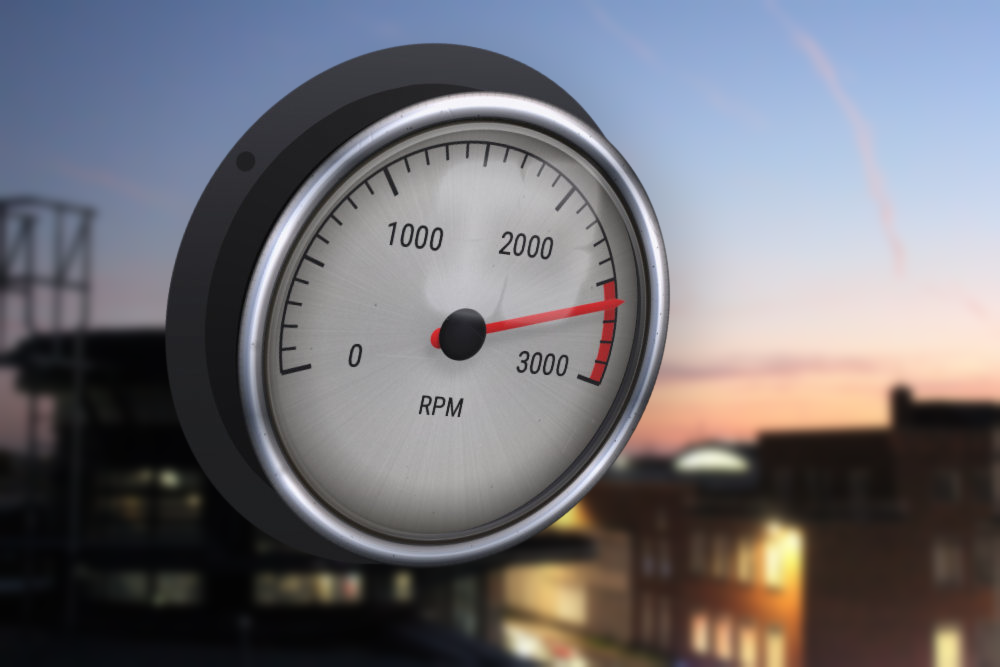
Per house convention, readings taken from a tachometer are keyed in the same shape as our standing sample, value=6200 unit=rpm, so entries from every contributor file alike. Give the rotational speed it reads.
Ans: value=2600 unit=rpm
